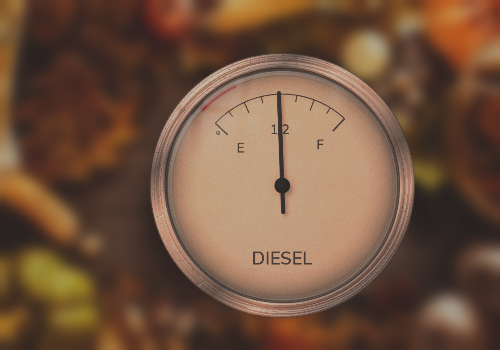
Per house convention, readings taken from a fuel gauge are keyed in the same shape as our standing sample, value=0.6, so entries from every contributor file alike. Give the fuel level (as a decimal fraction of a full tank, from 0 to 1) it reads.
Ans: value=0.5
